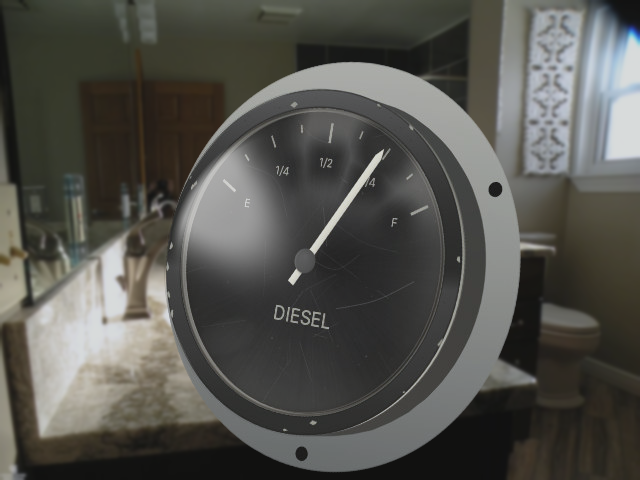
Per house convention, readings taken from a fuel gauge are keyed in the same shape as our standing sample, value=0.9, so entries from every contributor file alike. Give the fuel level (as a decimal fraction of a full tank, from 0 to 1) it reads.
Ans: value=0.75
